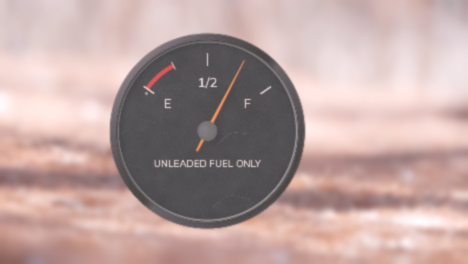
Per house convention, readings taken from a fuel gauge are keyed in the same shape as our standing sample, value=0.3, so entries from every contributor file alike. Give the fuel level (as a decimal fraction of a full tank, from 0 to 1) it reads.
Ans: value=0.75
